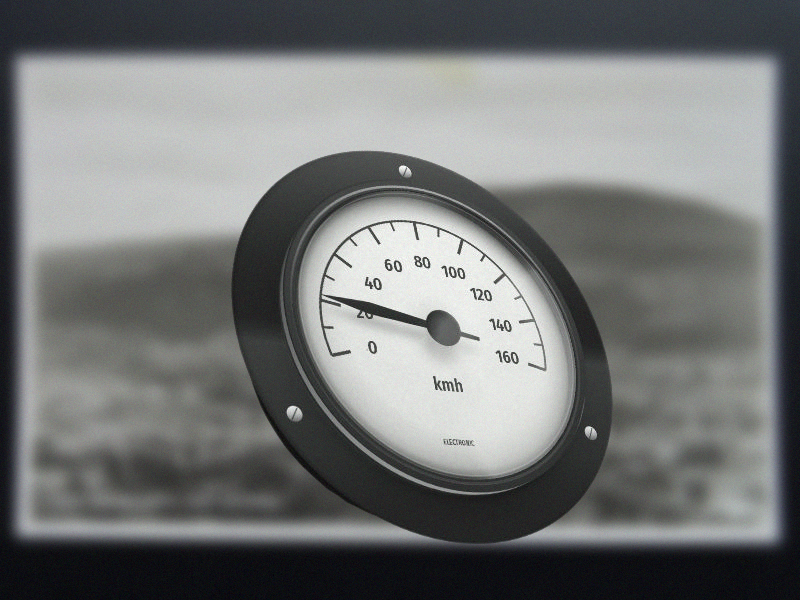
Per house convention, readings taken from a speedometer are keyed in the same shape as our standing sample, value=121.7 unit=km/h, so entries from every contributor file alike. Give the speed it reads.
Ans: value=20 unit=km/h
